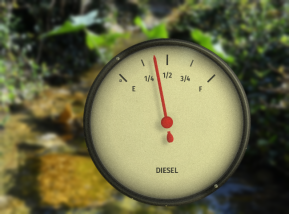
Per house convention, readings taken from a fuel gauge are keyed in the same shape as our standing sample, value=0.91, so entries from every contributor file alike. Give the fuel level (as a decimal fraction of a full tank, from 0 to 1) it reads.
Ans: value=0.375
